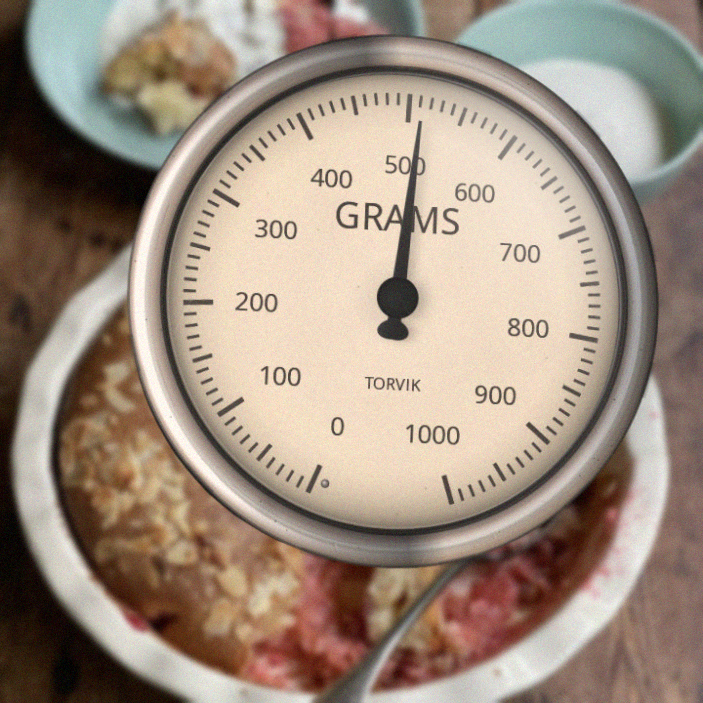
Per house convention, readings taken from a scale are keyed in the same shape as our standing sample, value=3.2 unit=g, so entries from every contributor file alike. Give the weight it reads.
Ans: value=510 unit=g
